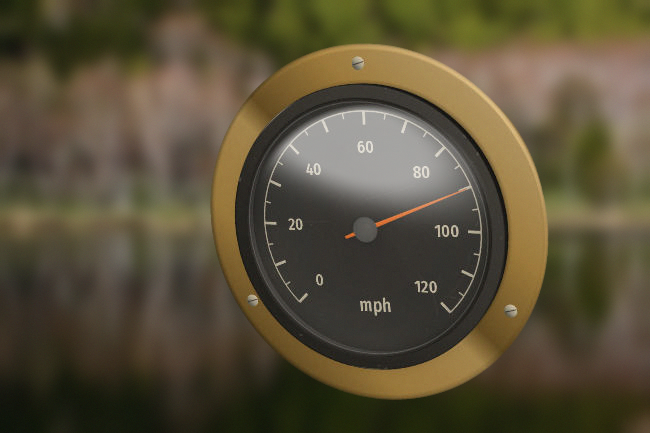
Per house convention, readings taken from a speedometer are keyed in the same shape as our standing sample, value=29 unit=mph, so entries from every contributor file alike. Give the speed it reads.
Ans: value=90 unit=mph
